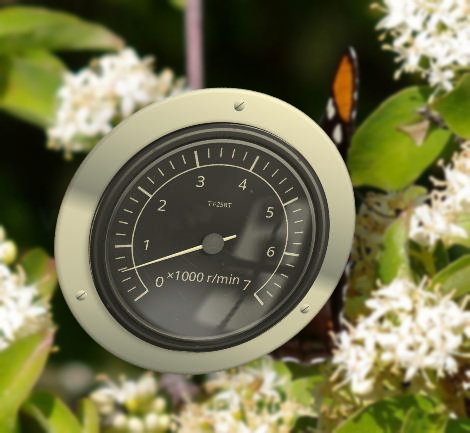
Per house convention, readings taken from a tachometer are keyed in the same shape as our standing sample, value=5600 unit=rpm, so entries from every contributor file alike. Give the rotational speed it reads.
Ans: value=600 unit=rpm
